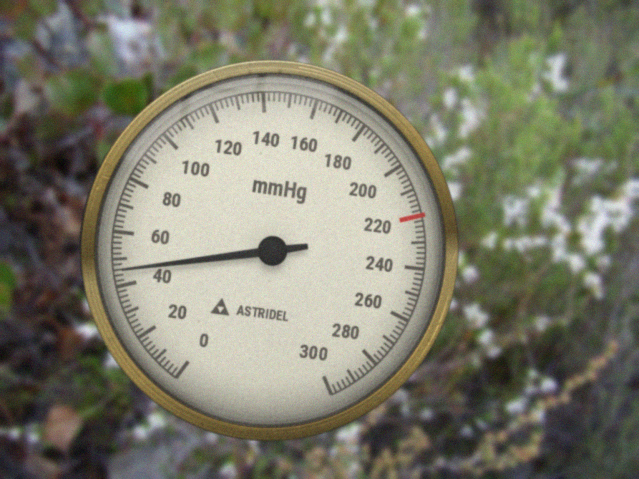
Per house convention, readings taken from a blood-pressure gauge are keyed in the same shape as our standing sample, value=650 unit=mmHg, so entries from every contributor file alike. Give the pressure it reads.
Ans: value=46 unit=mmHg
